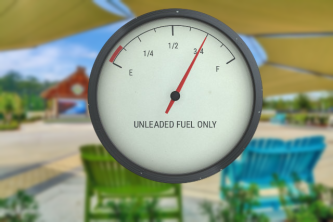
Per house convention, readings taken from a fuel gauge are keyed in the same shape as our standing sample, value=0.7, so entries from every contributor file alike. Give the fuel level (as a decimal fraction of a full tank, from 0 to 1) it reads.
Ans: value=0.75
